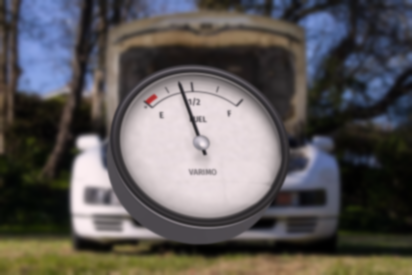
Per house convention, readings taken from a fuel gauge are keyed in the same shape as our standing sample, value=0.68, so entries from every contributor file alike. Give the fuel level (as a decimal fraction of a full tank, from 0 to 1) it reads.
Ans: value=0.375
